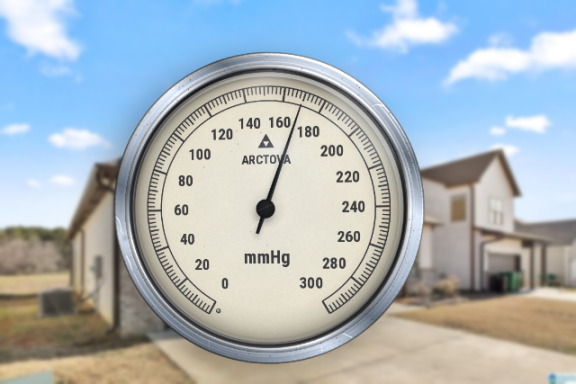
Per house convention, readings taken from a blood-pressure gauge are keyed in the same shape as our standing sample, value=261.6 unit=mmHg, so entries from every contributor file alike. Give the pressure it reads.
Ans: value=170 unit=mmHg
